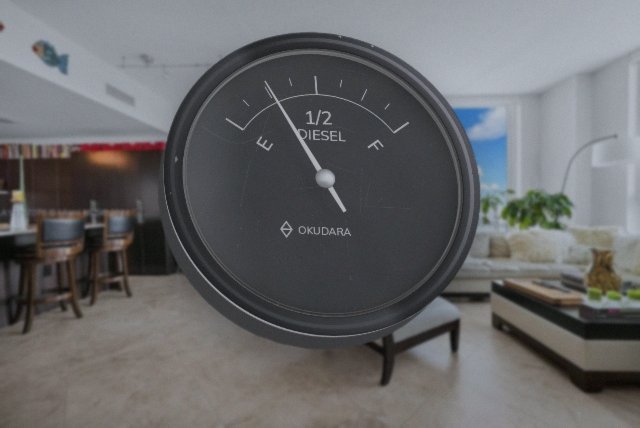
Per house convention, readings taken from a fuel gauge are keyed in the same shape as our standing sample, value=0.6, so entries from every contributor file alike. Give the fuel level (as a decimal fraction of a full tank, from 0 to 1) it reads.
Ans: value=0.25
